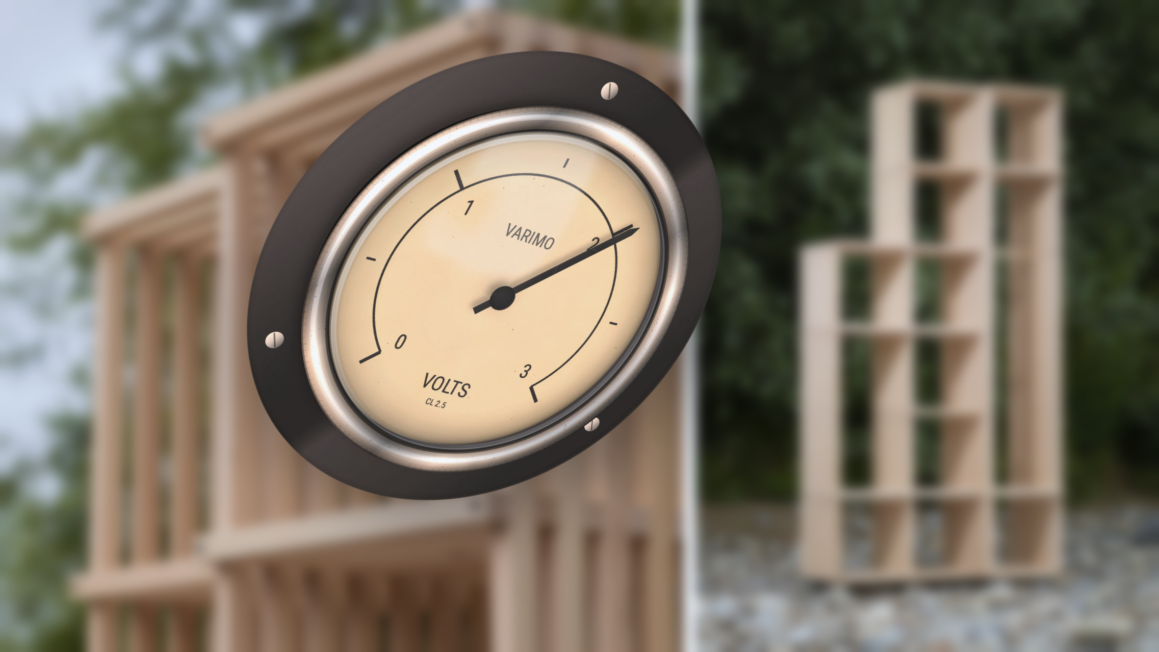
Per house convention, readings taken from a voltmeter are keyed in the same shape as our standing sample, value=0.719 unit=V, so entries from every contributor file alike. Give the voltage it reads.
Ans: value=2 unit=V
